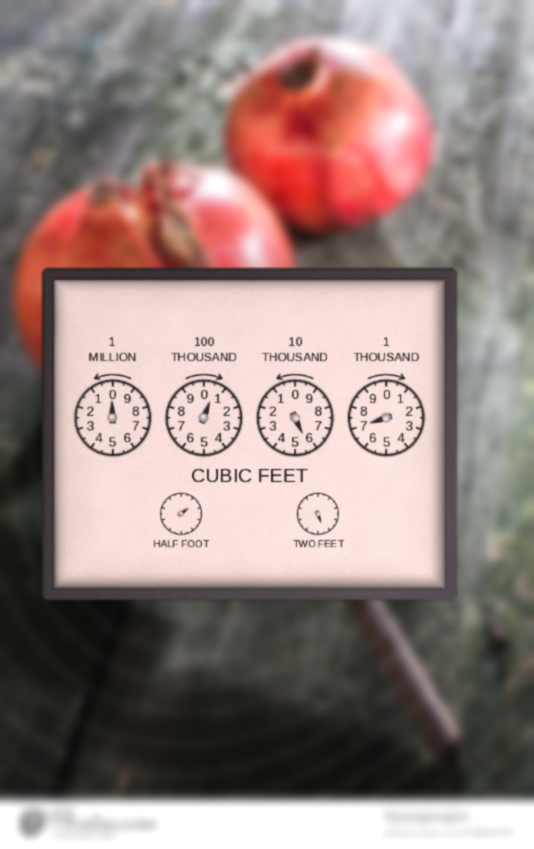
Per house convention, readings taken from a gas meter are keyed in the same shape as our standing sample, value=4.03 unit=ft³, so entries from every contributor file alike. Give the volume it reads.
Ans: value=5700 unit=ft³
